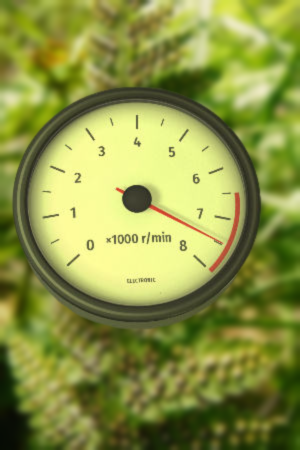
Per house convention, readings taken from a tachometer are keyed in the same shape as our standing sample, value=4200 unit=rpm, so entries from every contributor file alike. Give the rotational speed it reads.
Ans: value=7500 unit=rpm
